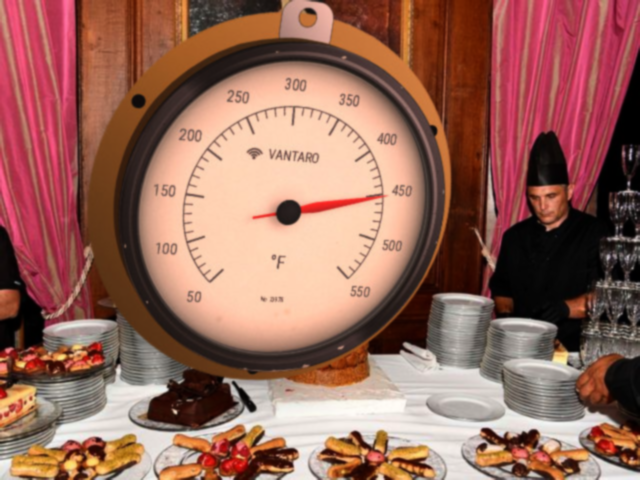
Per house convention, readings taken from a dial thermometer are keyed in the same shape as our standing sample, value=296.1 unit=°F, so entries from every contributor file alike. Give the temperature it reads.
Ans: value=450 unit=°F
